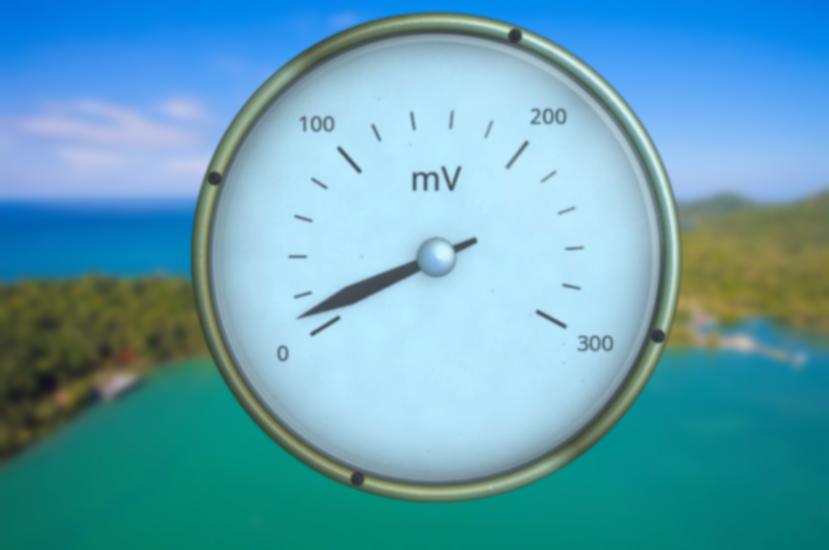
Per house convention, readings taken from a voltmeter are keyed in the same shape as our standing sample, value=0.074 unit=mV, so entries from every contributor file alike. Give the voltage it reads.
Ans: value=10 unit=mV
